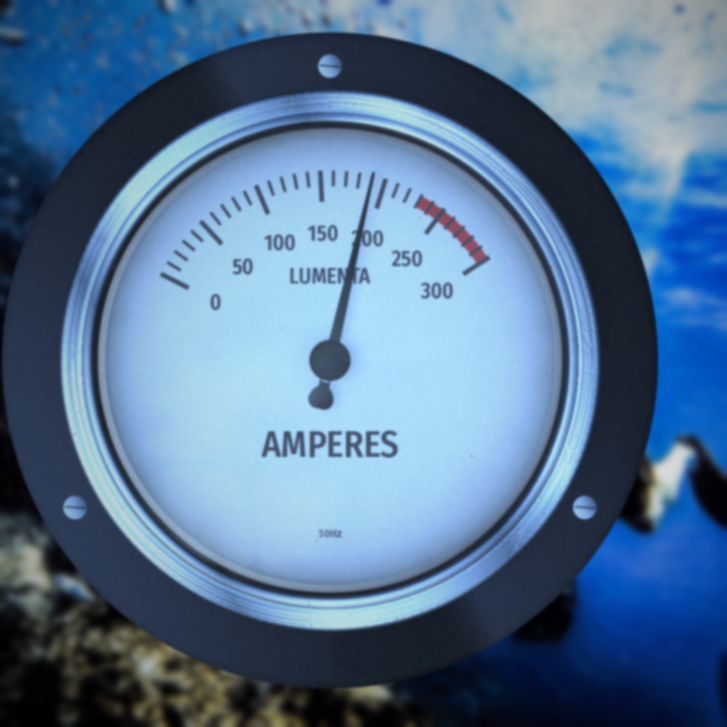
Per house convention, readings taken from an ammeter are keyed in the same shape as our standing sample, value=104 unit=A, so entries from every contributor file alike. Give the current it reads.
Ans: value=190 unit=A
